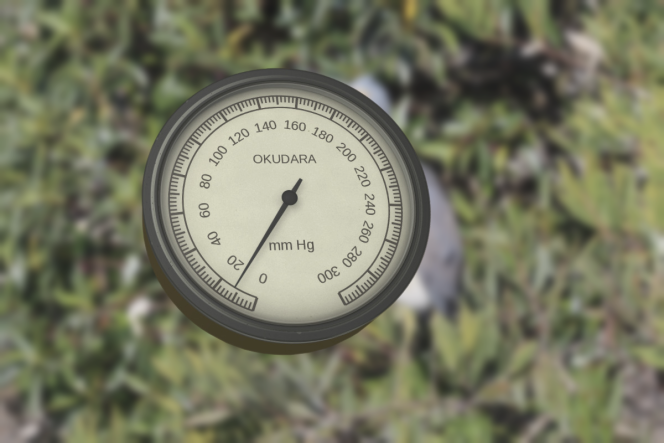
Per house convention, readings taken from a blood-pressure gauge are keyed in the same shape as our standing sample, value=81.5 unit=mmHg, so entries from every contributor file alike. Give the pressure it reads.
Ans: value=12 unit=mmHg
